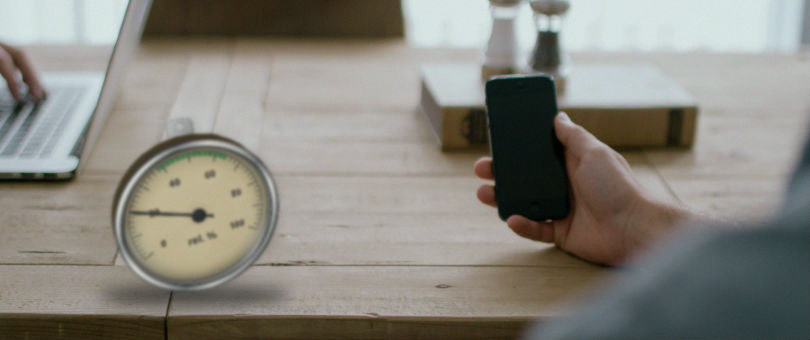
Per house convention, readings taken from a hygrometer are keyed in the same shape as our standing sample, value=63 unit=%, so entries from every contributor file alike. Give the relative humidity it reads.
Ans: value=20 unit=%
